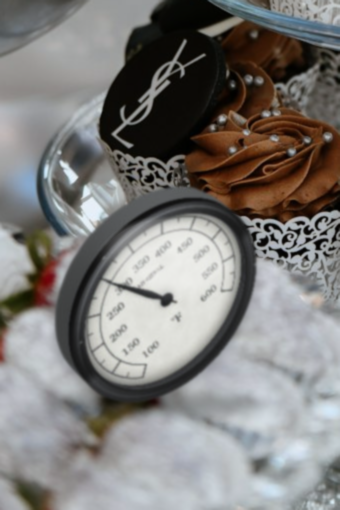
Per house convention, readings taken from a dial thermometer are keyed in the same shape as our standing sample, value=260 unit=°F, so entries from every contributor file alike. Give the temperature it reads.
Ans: value=300 unit=°F
